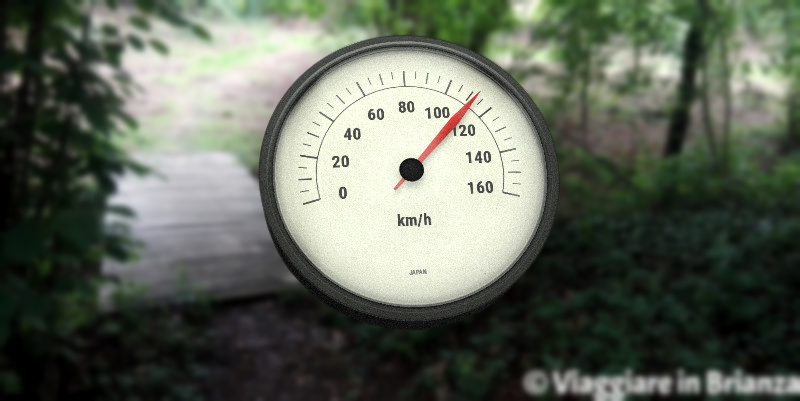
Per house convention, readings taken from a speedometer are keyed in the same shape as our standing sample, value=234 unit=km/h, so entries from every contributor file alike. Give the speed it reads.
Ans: value=112.5 unit=km/h
